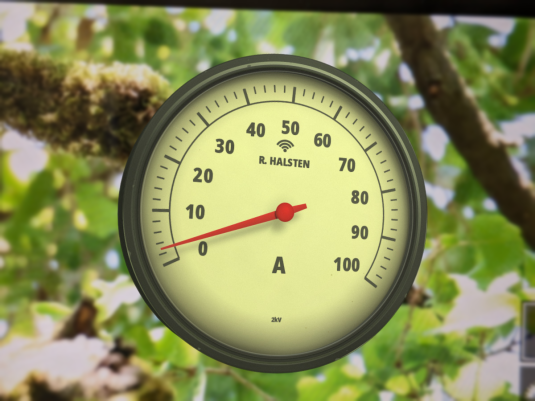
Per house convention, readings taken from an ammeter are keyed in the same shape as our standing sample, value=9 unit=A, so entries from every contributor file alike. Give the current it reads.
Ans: value=3 unit=A
